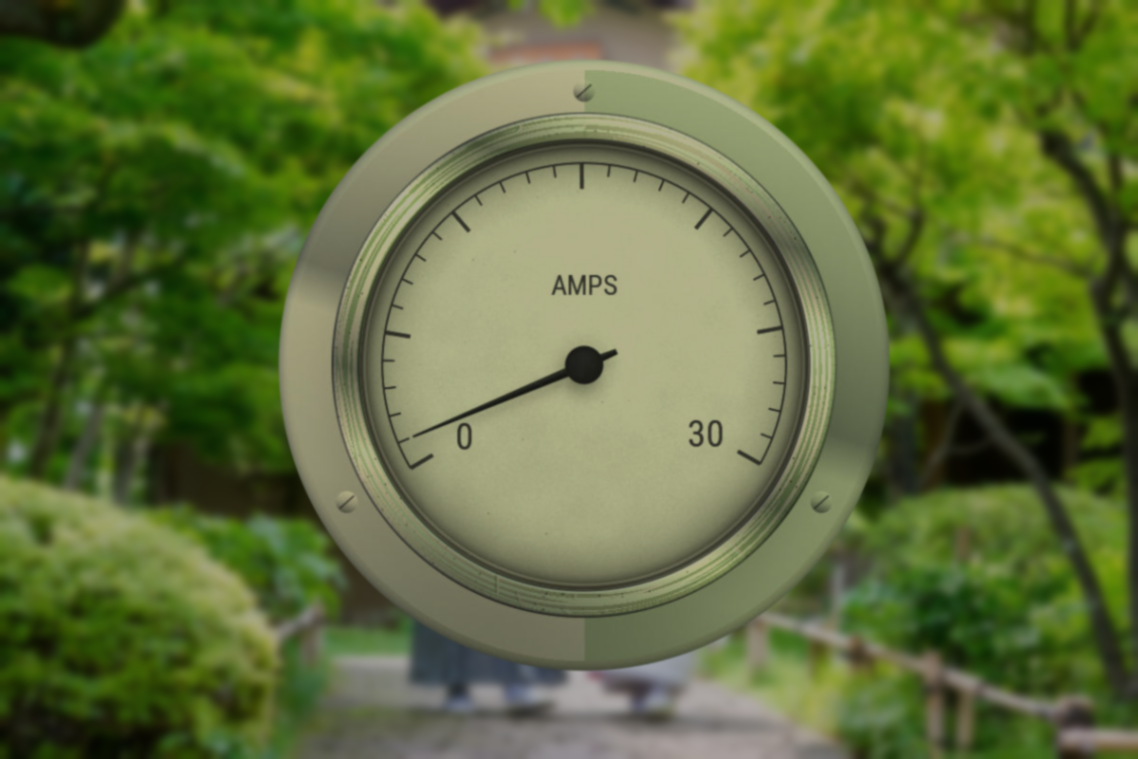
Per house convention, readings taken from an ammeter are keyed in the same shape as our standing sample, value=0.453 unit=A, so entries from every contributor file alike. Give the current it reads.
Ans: value=1 unit=A
